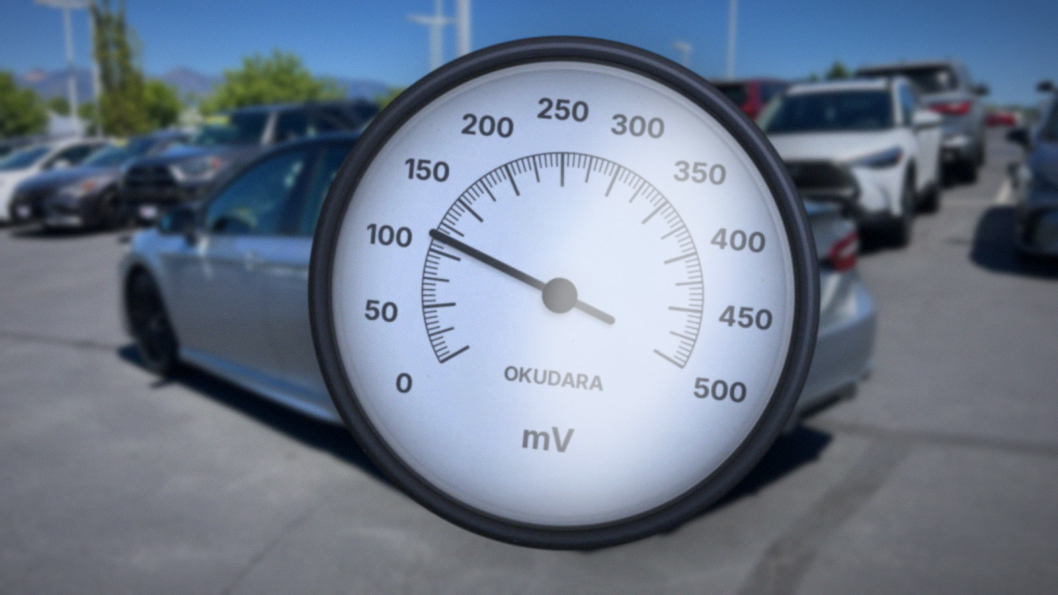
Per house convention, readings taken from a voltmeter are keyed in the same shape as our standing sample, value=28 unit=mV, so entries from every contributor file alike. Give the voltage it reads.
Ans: value=115 unit=mV
